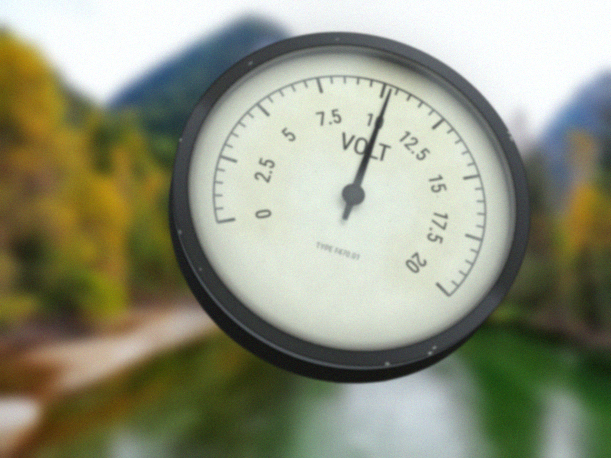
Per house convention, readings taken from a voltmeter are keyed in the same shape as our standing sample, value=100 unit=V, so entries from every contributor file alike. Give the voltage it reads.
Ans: value=10.25 unit=V
